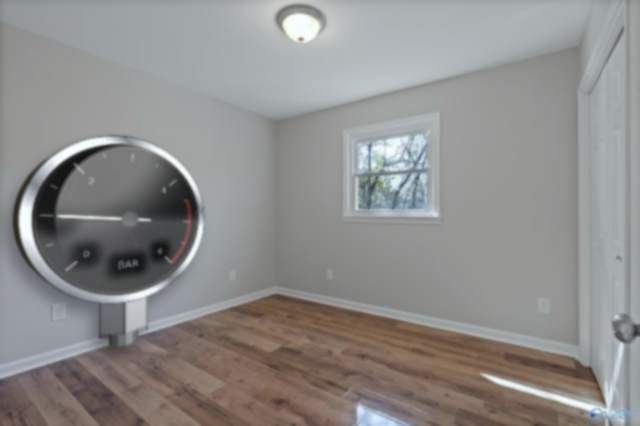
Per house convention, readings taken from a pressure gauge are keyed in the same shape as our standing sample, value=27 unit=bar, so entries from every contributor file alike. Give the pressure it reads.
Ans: value=1 unit=bar
